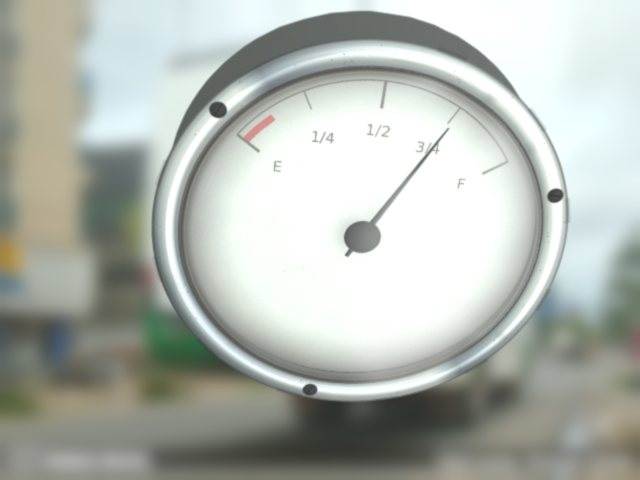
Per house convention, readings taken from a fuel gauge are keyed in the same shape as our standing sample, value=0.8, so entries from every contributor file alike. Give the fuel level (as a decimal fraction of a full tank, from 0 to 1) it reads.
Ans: value=0.75
